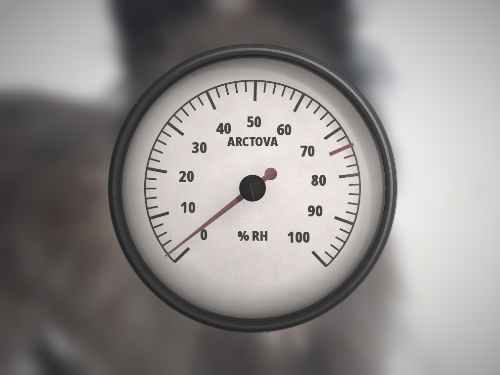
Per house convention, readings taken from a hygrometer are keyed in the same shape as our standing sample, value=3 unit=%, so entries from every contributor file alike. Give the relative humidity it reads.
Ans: value=2 unit=%
